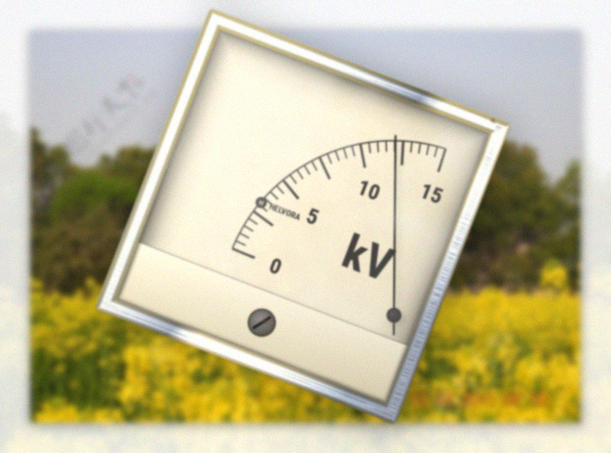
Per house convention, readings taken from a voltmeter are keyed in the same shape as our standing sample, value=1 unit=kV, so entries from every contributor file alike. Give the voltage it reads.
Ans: value=12 unit=kV
